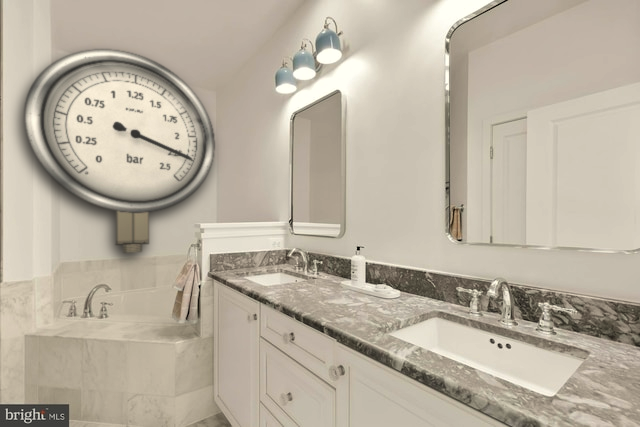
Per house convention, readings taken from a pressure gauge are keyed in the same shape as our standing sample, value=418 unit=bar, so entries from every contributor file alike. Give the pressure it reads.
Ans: value=2.25 unit=bar
